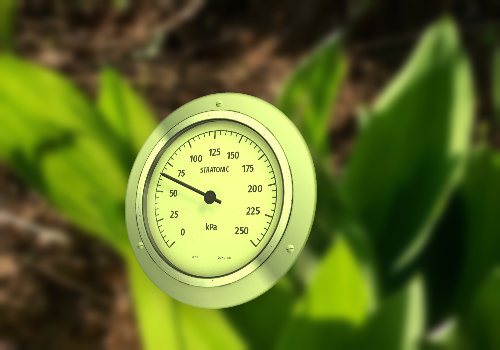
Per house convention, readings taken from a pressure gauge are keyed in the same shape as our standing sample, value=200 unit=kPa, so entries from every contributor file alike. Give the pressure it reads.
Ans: value=65 unit=kPa
